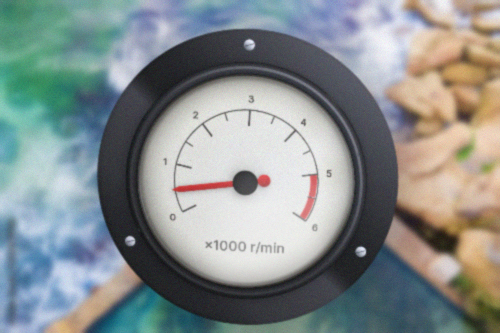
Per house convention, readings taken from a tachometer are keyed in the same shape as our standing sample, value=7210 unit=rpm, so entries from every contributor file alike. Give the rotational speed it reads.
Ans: value=500 unit=rpm
